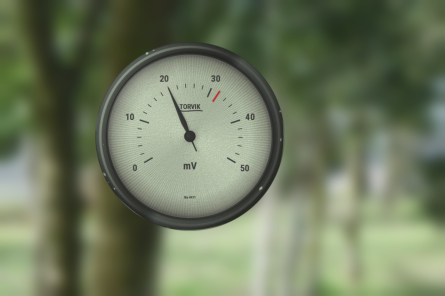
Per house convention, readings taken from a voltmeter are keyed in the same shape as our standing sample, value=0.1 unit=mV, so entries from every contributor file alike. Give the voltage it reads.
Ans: value=20 unit=mV
